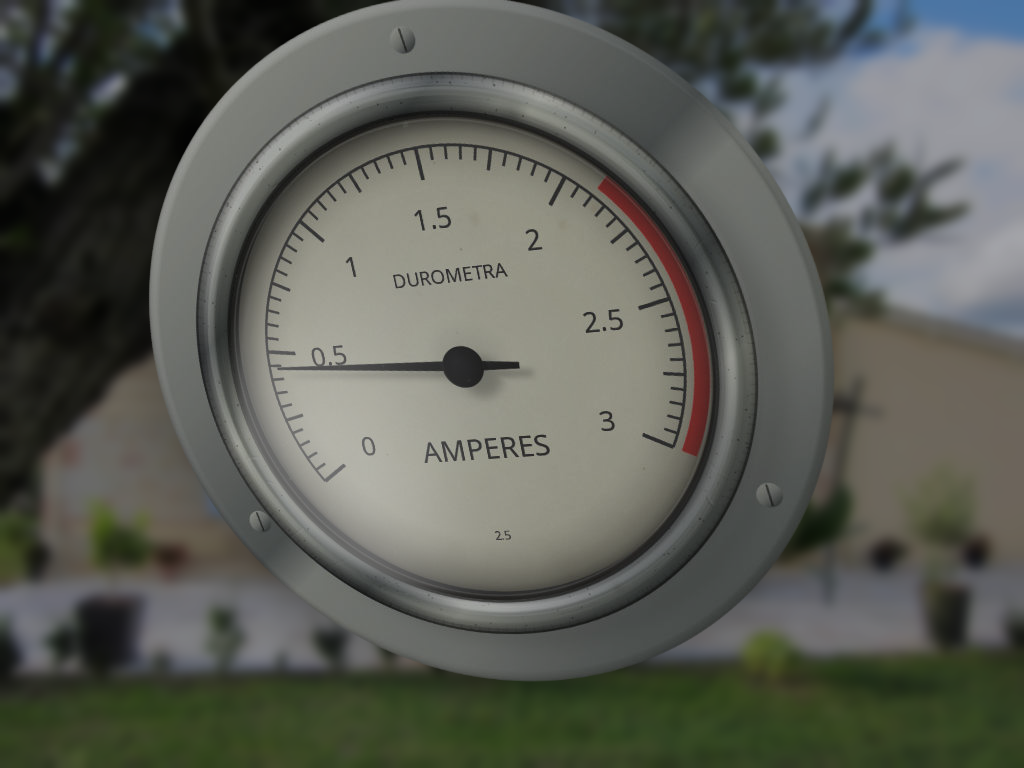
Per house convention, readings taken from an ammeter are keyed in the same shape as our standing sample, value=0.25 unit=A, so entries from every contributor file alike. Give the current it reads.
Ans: value=0.45 unit=A
